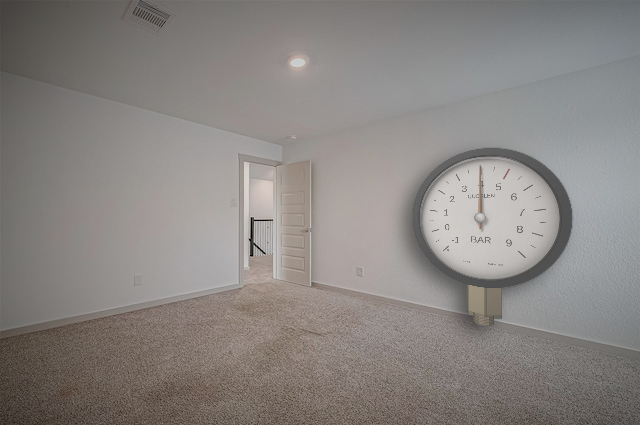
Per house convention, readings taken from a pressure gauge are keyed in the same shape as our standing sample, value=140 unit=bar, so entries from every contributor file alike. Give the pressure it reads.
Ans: value=4 unit=bar
